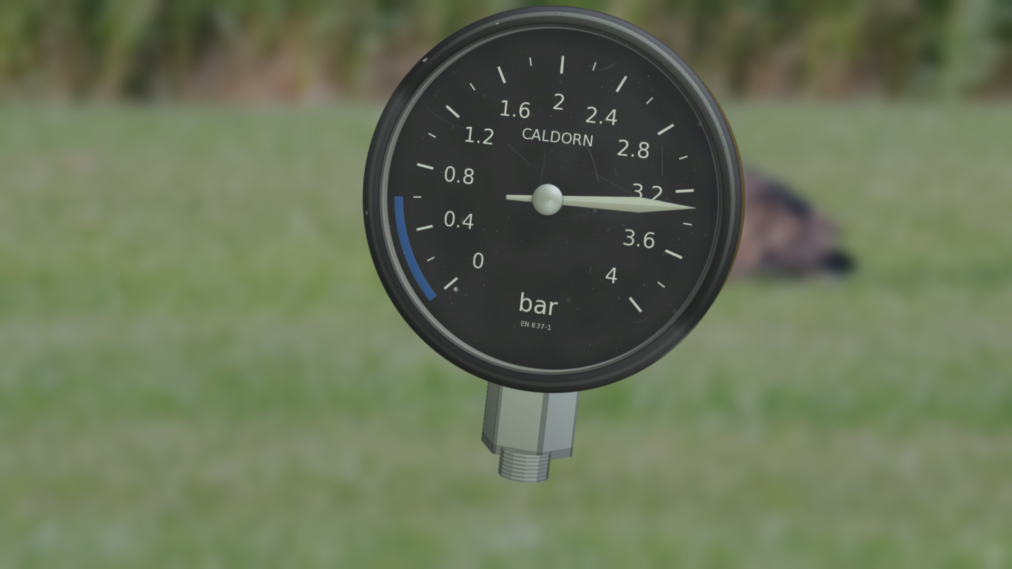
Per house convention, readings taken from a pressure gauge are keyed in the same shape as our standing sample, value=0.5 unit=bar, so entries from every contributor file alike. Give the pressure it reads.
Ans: value=3.3 unit=bar
